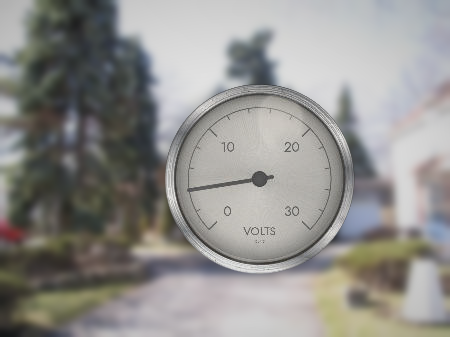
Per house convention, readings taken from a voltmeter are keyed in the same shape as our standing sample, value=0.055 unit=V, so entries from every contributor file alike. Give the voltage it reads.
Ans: value=4 unit=V
